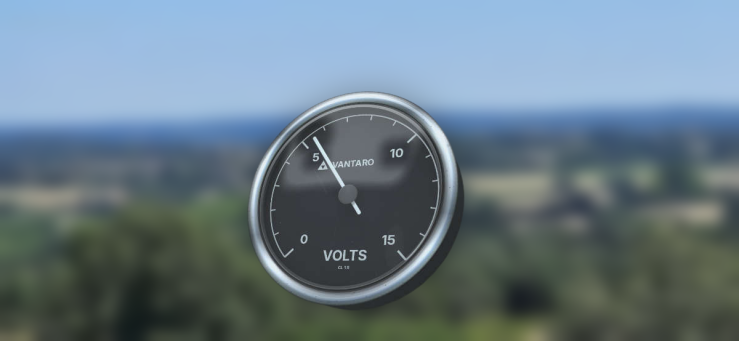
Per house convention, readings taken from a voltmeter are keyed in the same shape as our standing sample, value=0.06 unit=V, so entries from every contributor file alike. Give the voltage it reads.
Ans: value=5.5 unit=V
